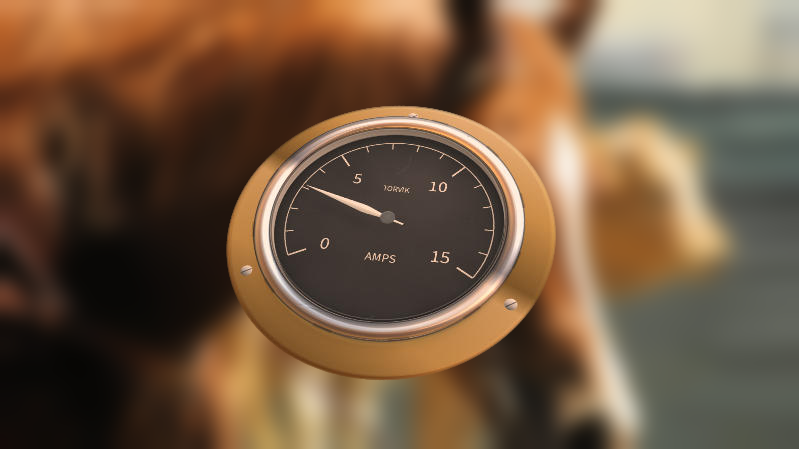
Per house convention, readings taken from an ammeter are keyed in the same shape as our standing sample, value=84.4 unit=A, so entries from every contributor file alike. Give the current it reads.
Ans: value=3 unit=A
